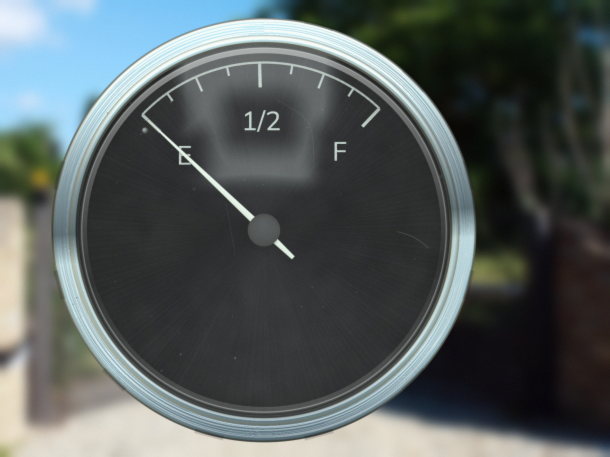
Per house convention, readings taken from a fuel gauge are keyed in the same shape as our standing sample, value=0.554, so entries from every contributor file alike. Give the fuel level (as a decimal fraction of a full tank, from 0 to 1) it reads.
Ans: value=0
